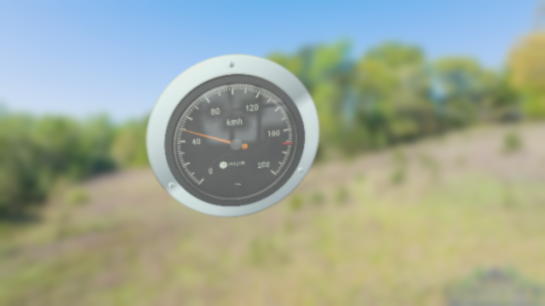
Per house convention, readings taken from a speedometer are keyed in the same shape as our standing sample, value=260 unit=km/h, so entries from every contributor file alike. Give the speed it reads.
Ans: value=50 unit=km/h
